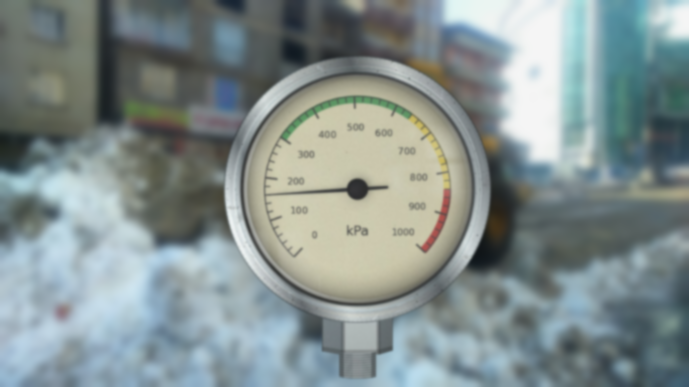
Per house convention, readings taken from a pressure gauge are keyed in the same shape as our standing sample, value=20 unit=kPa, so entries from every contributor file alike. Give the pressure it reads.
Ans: value=160 unit=kPa
